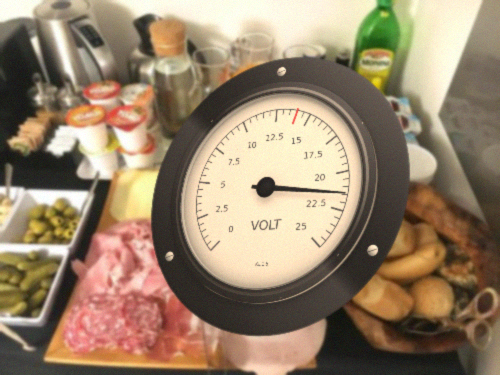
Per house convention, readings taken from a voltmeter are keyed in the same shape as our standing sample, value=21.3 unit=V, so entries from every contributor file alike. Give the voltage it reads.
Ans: value=21.5 unit=V
